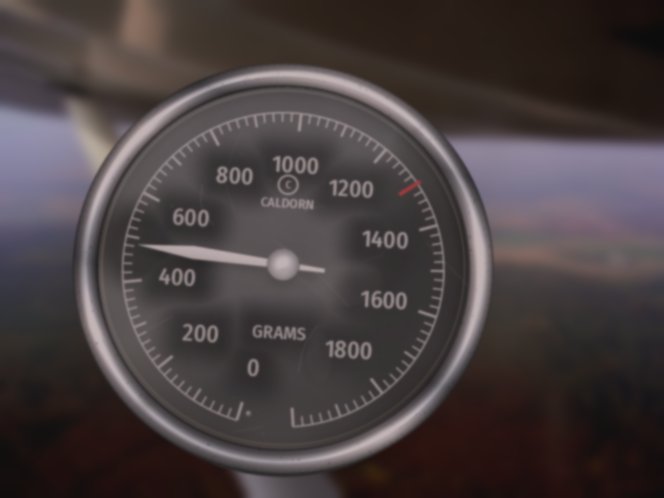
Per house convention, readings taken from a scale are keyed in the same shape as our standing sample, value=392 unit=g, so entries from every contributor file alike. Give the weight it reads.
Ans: value=480 unit=g
